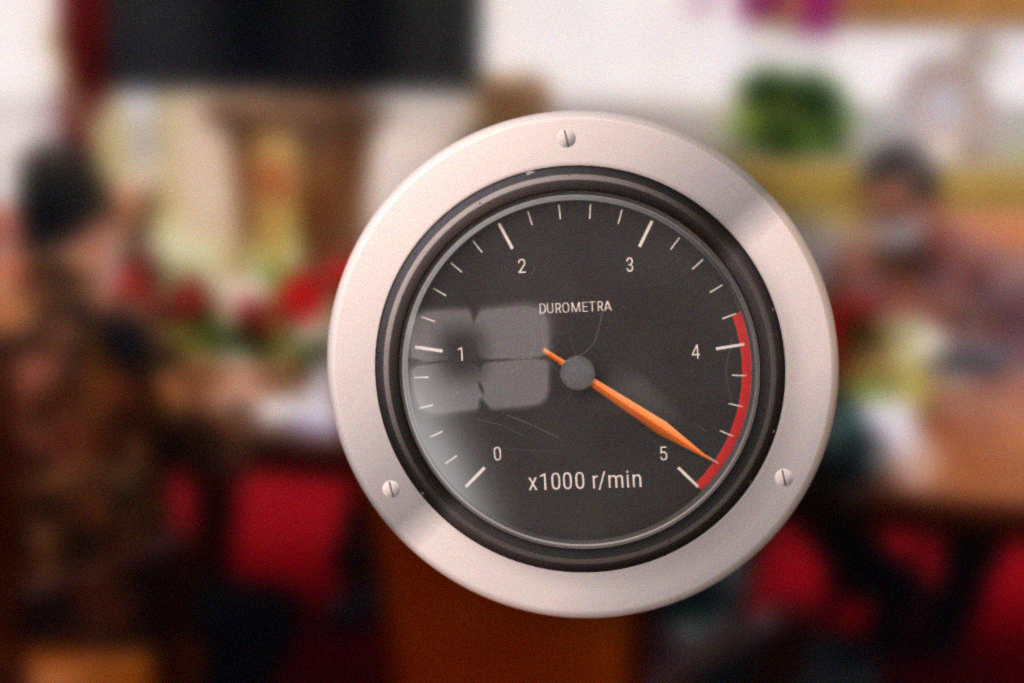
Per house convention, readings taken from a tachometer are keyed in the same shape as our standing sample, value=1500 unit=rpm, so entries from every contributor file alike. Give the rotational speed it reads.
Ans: value=4800 unit=rpm
